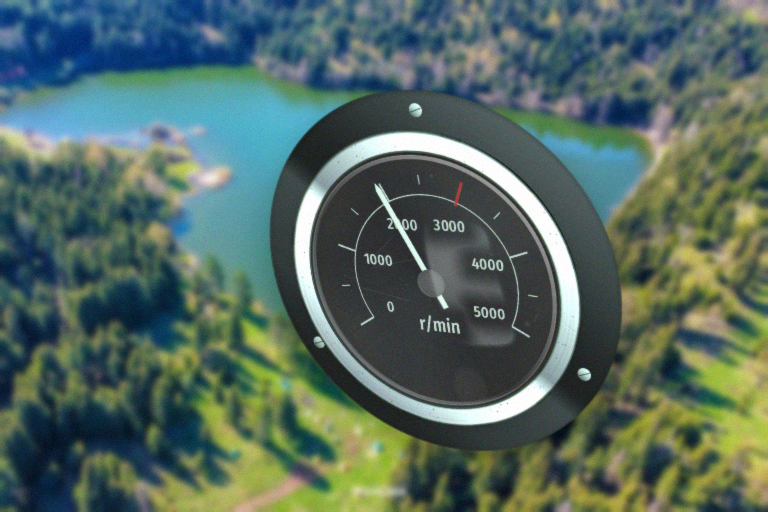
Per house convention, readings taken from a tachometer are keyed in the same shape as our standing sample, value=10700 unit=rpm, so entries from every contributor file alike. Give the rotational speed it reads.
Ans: value=2000 unit=rpm
